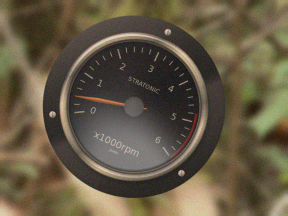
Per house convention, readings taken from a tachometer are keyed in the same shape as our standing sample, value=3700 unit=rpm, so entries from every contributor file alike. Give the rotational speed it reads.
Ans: value=400 unit=rpm
